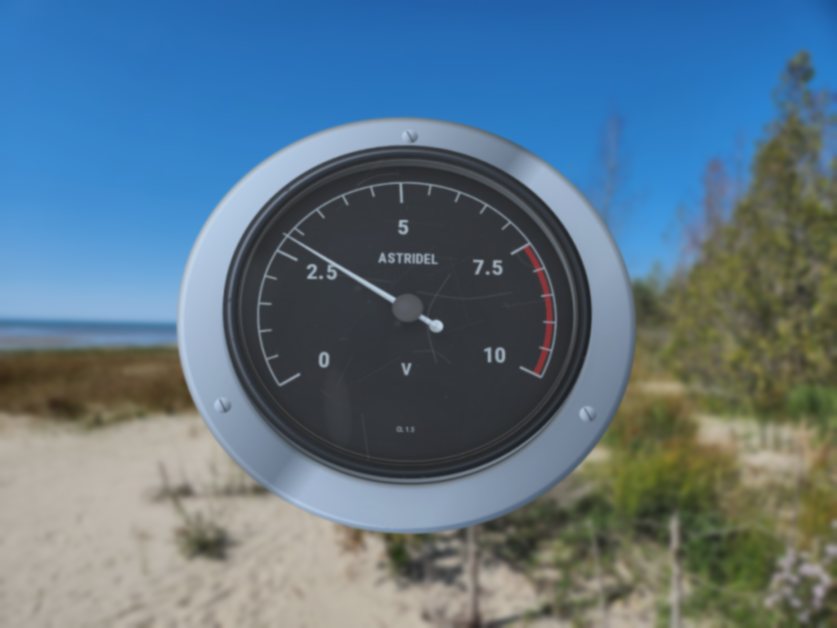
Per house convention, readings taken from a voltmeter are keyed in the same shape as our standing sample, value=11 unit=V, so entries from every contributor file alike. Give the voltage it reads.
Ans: value=2.75 unit=V
